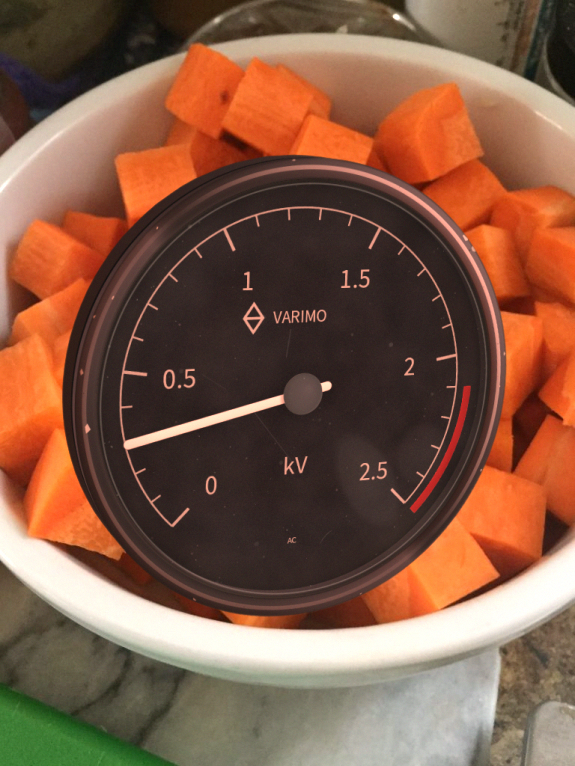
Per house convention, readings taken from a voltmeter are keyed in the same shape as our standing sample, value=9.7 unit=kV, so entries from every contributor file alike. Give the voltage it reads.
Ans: value=0.3 unit=kV
